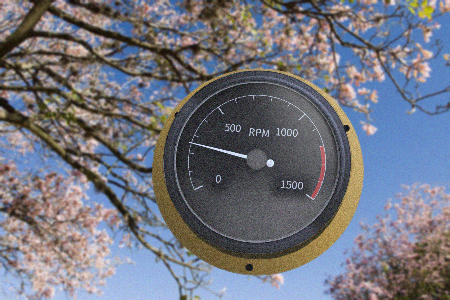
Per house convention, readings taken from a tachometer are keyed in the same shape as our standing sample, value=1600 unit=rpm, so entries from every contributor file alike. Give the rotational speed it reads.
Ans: value=250 unit=rpm
